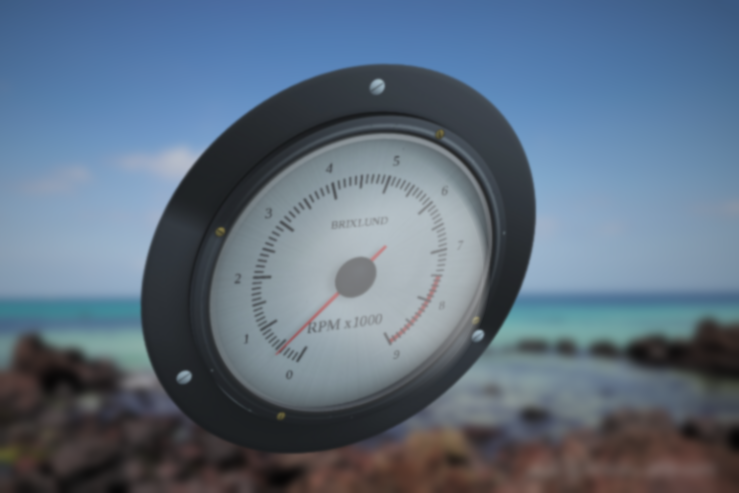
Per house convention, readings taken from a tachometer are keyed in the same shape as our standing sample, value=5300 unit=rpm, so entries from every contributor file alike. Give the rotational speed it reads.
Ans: value=500 unit=rpm
